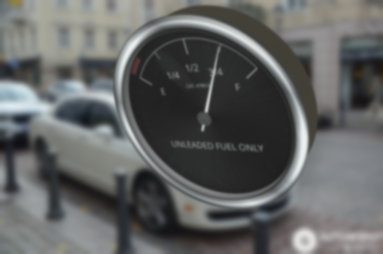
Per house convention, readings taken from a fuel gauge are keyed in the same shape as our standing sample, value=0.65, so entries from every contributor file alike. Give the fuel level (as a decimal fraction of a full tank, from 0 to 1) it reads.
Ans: value=0.75
